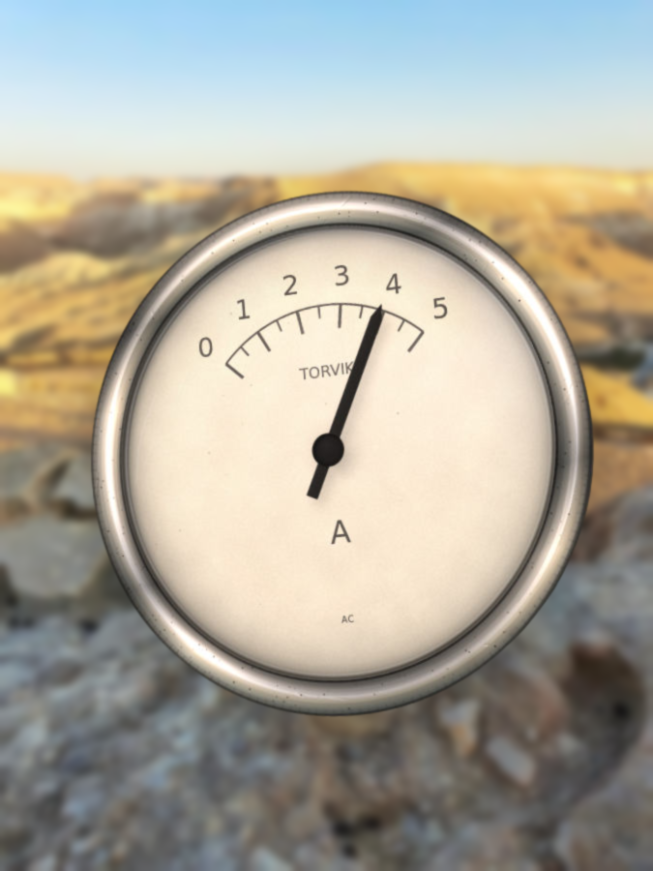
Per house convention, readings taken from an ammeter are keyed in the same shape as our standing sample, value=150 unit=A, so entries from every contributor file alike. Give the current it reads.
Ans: value=4 unit=A
